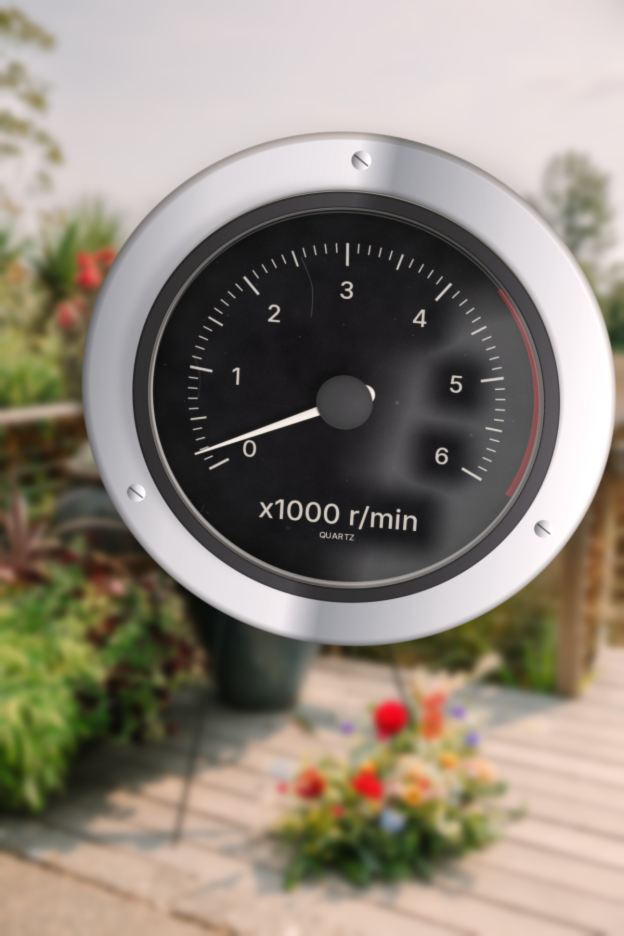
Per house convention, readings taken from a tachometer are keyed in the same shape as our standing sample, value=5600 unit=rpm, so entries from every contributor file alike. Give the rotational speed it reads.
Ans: value=200 unit=rpm
